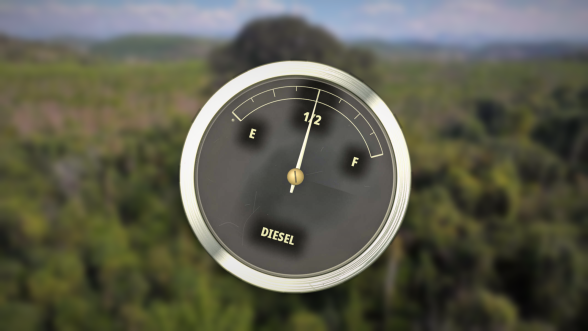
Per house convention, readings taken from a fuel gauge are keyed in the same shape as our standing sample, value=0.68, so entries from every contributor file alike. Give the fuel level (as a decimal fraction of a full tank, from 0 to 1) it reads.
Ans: value=0.5
